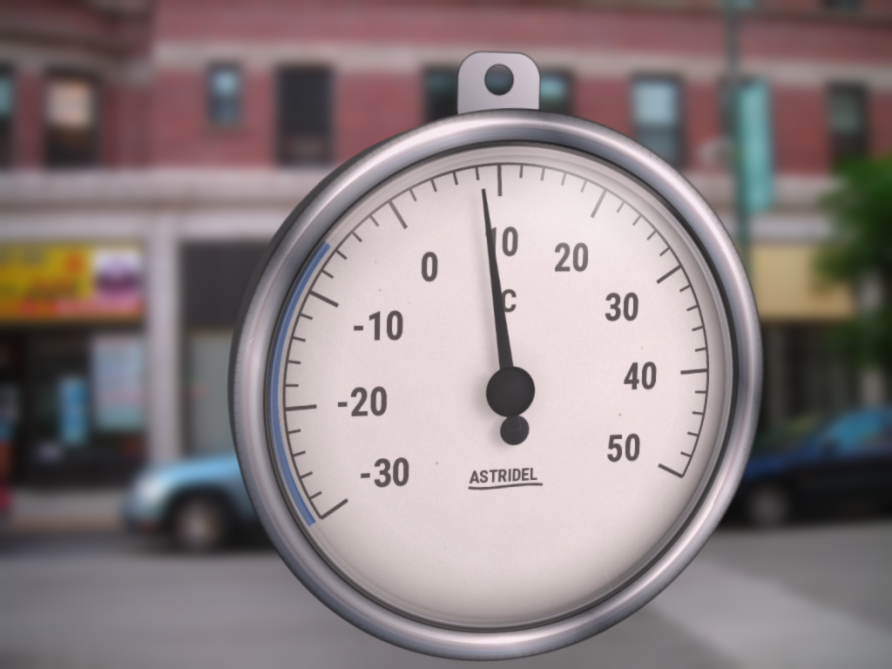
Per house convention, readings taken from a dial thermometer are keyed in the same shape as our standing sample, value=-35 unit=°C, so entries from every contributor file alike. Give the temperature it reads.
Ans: value=8 unit=°C
